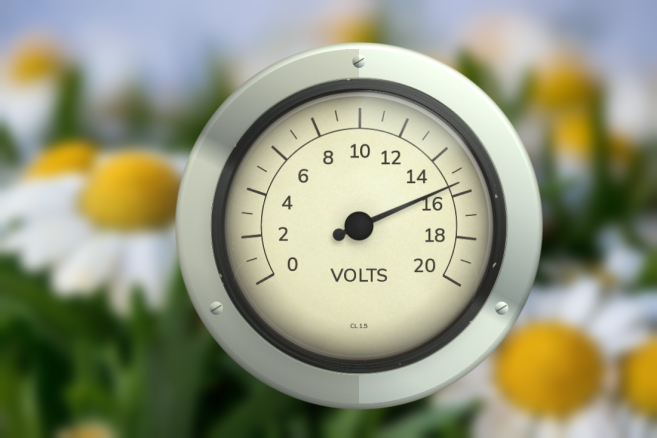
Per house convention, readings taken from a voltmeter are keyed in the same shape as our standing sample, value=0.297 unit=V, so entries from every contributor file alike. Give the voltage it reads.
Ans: value=15.5 unit=V
